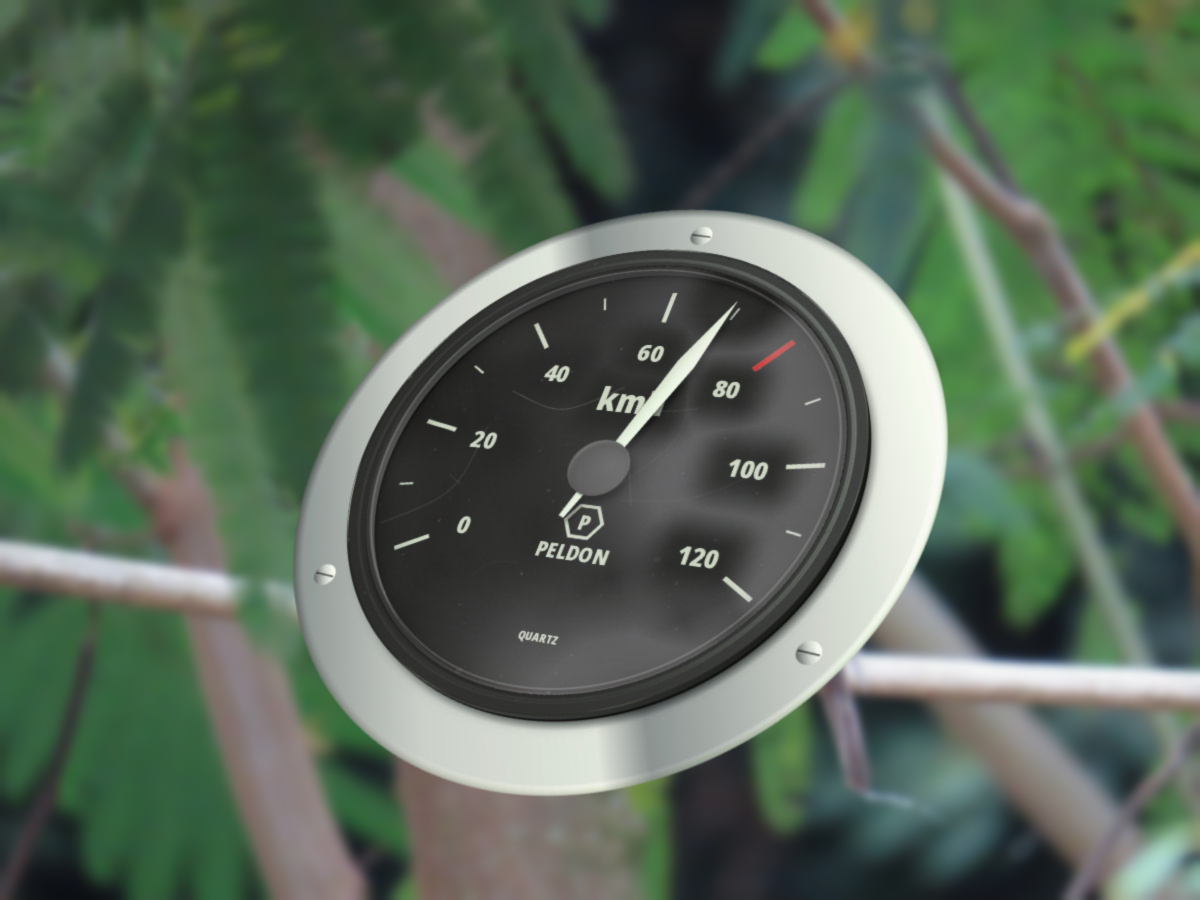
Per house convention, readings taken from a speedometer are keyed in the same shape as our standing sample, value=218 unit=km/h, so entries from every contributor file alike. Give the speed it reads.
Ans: value=70 unit=km/h
